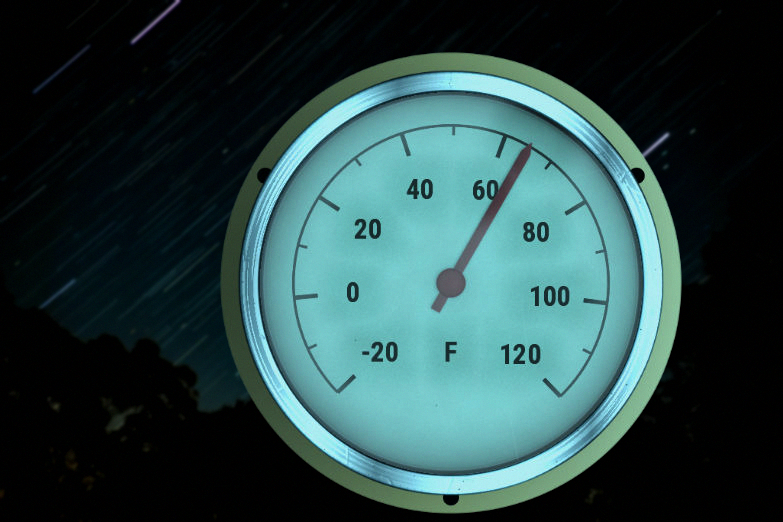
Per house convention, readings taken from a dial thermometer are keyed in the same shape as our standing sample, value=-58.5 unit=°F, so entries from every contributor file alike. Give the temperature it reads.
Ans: value=65 unit=°F
